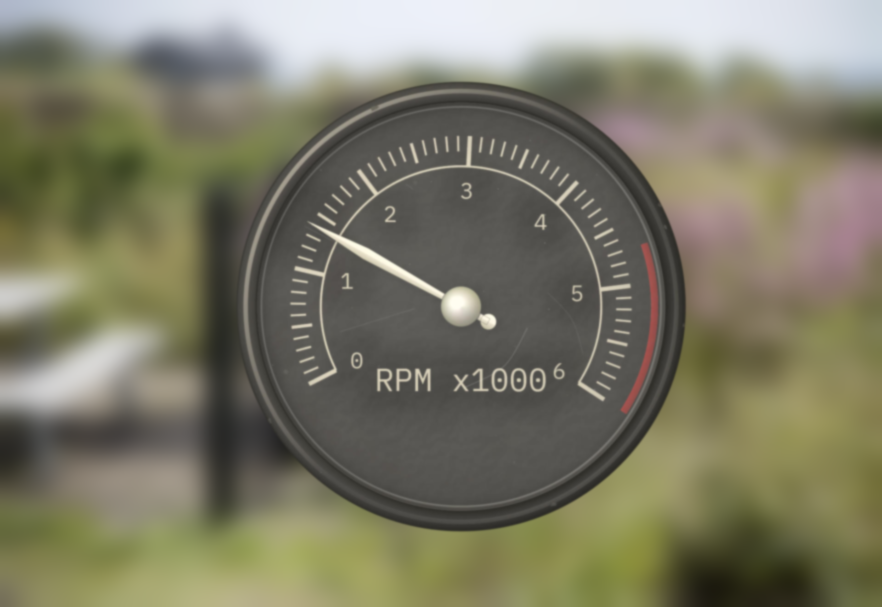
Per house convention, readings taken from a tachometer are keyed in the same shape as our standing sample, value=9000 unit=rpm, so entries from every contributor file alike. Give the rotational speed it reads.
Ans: value=1400 unit=rpm
